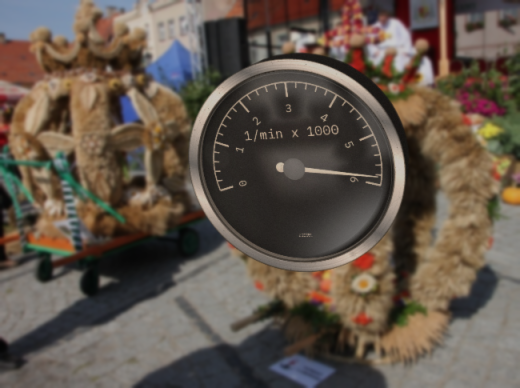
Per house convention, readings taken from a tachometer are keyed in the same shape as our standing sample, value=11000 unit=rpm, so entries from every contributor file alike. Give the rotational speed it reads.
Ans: value=5800 unit=rpm
